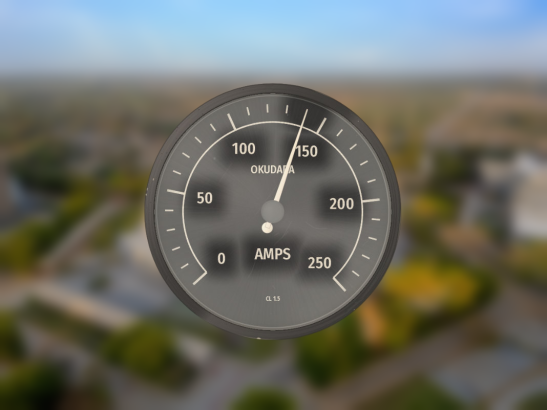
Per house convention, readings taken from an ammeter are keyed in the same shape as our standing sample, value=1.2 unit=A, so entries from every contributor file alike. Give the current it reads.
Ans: value=140 unit=A
